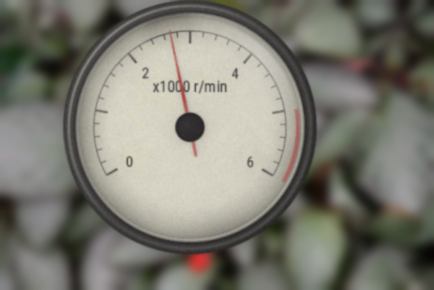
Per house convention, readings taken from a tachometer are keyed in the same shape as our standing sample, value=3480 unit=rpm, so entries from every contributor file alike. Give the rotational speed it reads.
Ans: value=2700 unit=rpm
